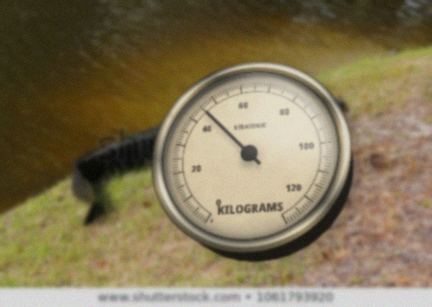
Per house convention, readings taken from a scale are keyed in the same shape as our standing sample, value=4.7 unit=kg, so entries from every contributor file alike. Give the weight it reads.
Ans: value=45 unit=kg
